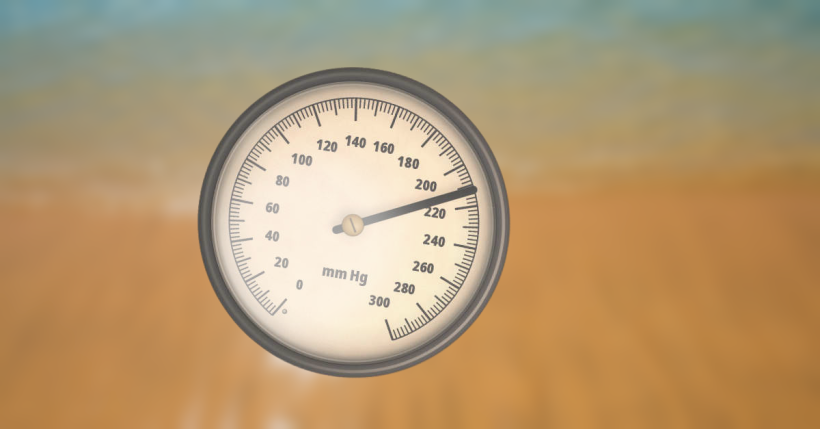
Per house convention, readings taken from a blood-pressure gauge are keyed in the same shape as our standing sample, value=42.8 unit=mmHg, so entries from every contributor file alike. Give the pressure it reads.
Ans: value=212 unit=mmHg
